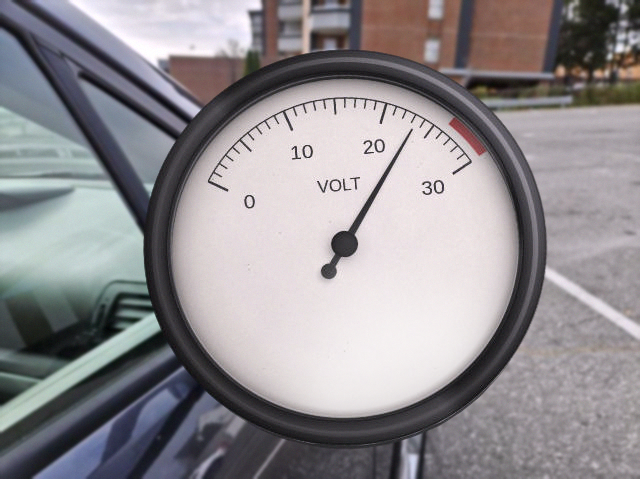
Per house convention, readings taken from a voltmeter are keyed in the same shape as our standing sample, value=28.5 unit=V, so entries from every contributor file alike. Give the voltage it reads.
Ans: value=23.5 unit=V
